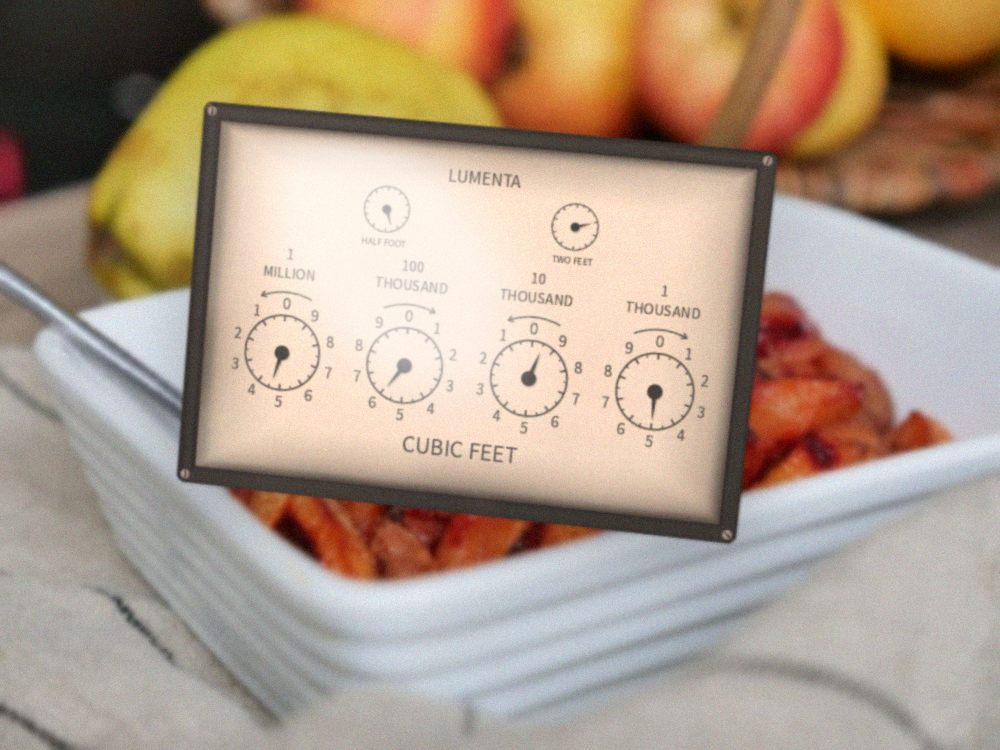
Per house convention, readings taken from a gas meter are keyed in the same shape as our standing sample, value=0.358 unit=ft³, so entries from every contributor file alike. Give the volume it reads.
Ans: value=459500 unit=ft³
